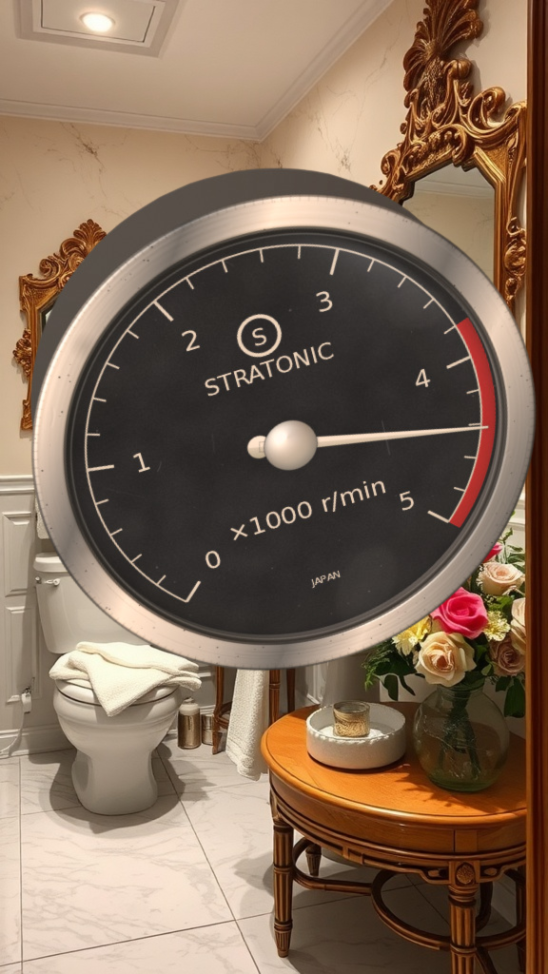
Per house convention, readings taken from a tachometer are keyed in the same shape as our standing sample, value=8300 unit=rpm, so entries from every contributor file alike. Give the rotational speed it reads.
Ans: value=4400 unit=rpm
